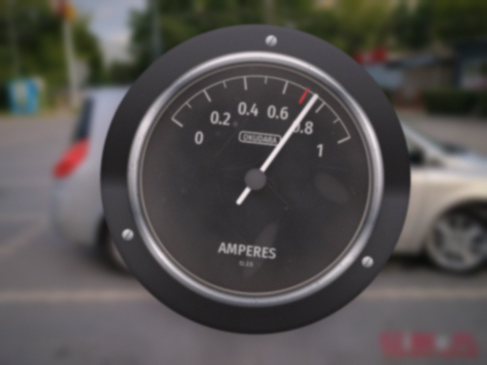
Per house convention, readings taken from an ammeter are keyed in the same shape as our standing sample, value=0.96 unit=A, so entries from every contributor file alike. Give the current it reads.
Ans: value=0.75 unit=A
